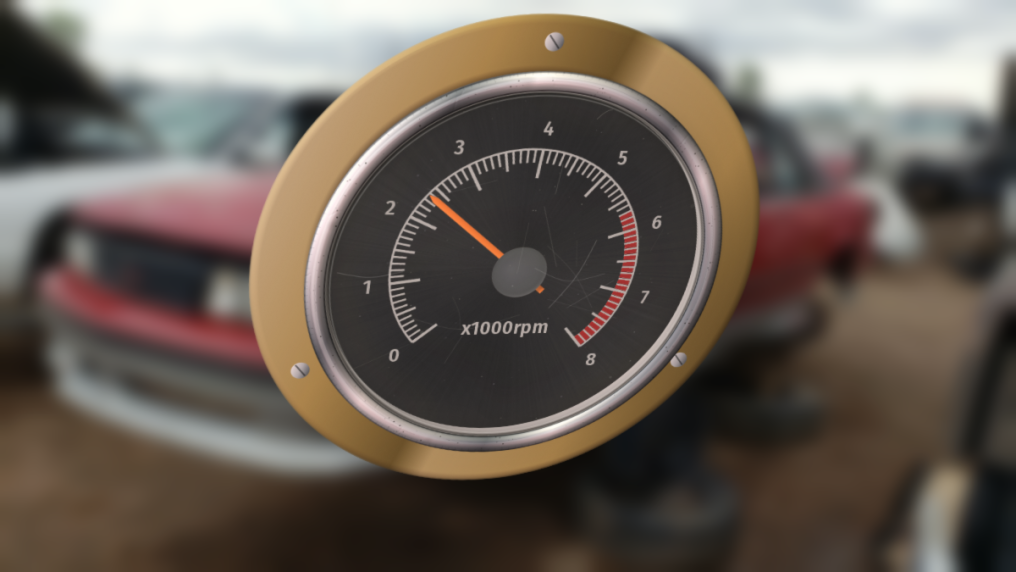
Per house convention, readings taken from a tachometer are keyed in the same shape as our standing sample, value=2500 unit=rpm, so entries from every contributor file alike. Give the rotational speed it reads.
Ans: value=2400 unit=rpm
